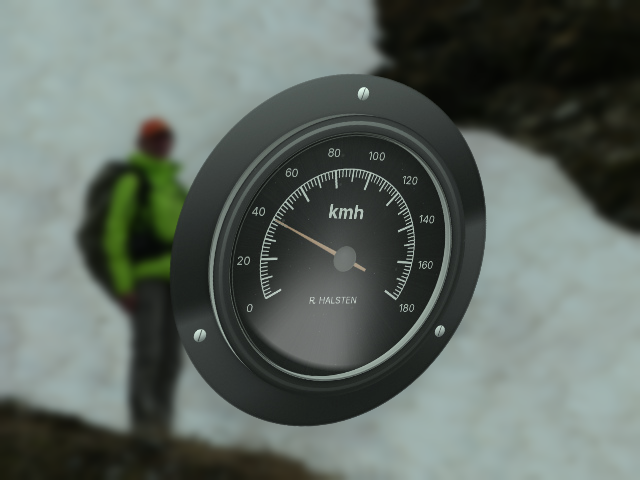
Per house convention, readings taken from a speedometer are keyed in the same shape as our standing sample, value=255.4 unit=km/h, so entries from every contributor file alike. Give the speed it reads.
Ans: value=40 unit=km/h
